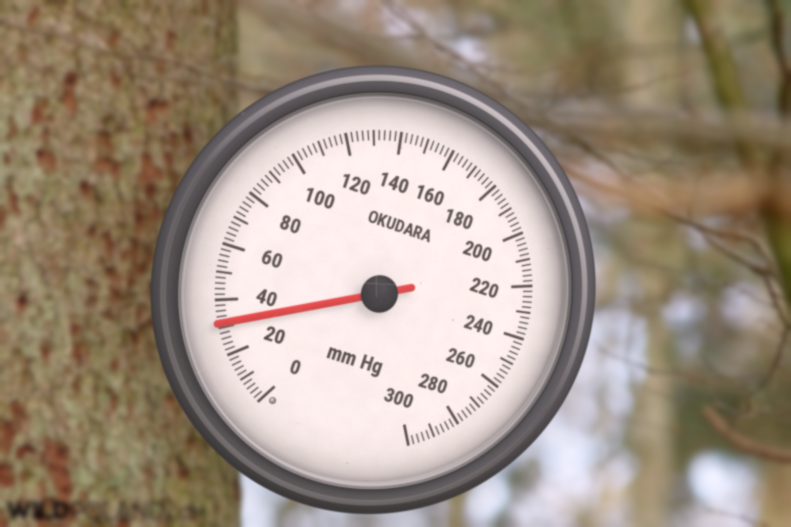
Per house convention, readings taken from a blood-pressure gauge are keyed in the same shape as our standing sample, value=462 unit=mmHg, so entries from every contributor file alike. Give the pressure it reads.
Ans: value=32 unit=mmHg
